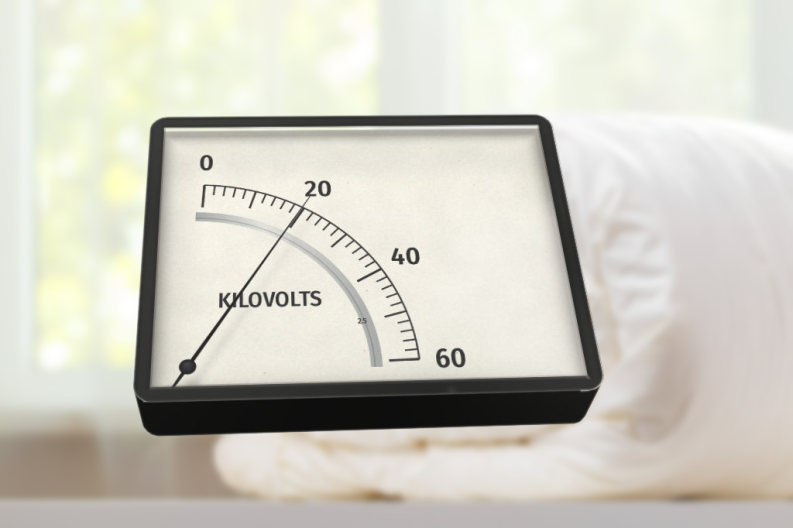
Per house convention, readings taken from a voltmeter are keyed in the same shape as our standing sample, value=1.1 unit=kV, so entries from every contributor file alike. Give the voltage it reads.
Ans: value=20 unit=kV
